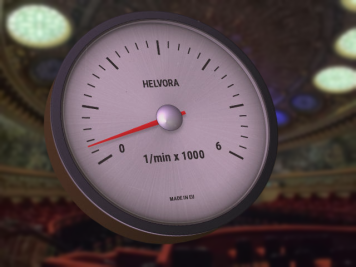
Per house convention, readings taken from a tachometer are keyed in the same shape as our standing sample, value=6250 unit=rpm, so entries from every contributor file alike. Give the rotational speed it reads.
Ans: value=300 unit=rpm
